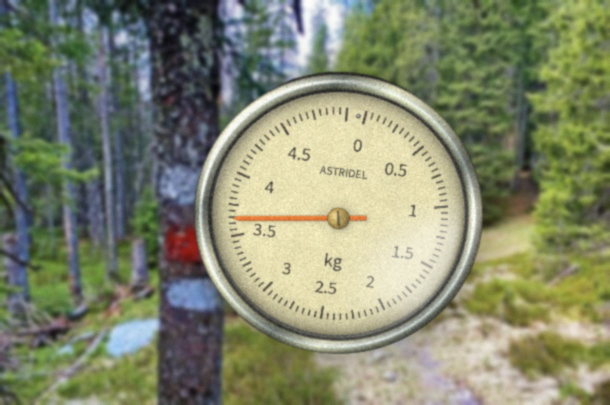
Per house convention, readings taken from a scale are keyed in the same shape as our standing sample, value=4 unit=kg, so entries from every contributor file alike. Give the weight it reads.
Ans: value=3.65 unit=kg
